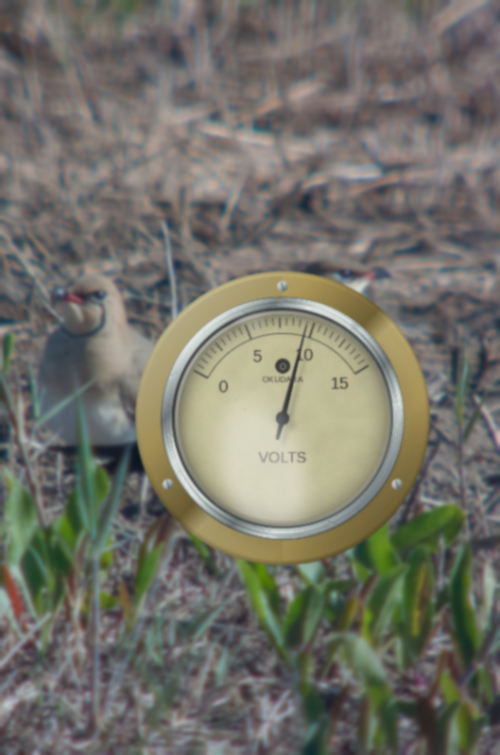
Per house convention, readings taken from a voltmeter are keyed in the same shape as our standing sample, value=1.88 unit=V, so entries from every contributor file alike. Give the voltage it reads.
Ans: value=9.5 unit=V
